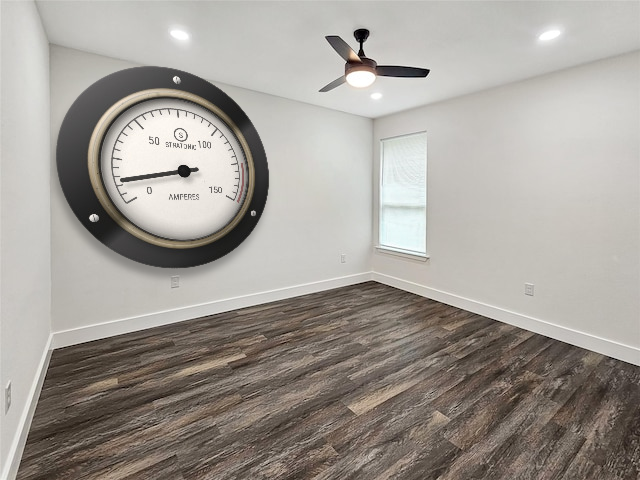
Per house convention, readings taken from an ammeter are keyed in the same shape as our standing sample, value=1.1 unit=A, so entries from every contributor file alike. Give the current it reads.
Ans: value=12.5 unit=A
